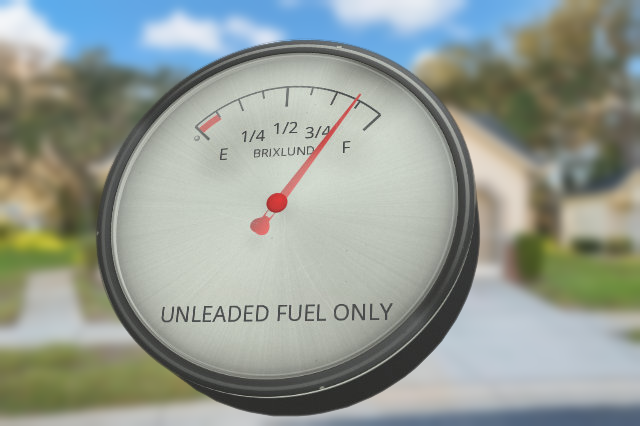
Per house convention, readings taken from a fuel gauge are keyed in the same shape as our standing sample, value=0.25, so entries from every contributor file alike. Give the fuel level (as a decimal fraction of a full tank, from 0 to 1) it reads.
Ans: value=0.875
